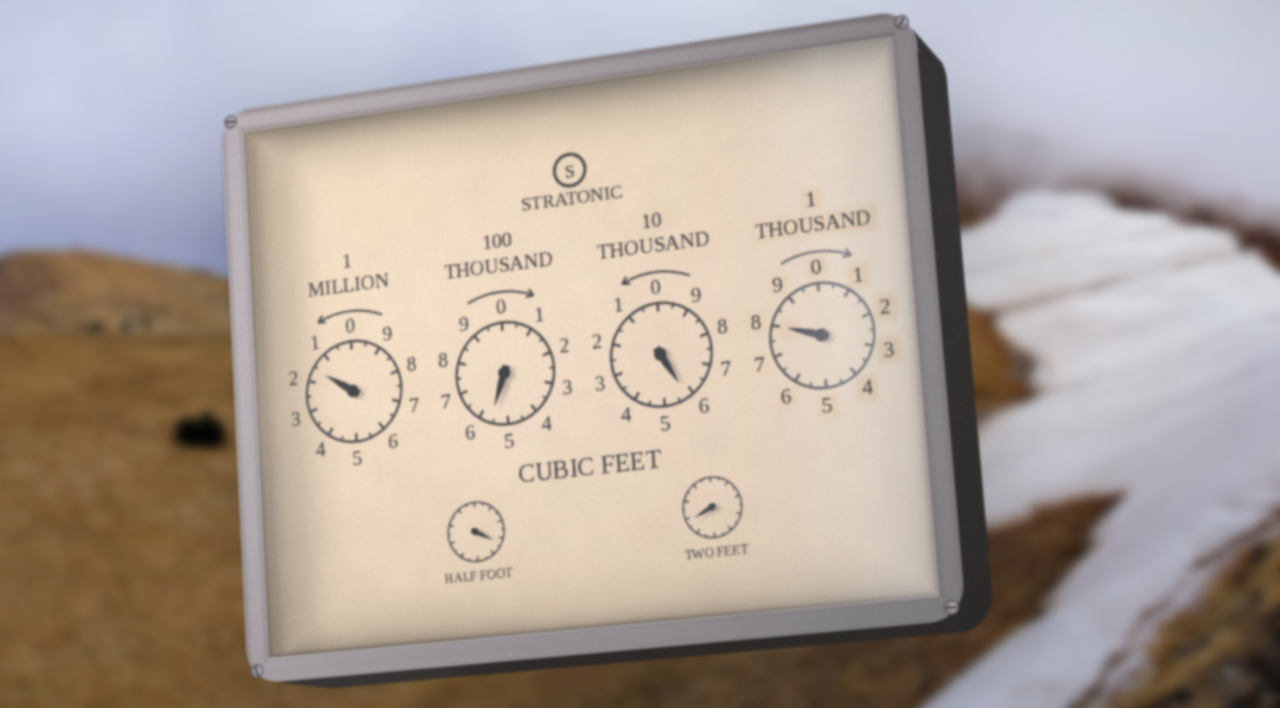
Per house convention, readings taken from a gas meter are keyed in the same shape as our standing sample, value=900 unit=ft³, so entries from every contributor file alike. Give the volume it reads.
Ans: value=155800 unit=ft³
